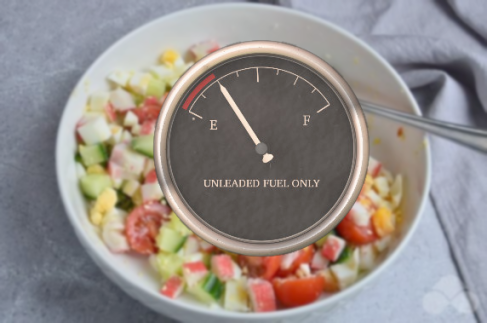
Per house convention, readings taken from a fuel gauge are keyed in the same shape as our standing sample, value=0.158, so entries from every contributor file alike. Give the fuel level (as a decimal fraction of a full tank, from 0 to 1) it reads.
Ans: value=0.25
